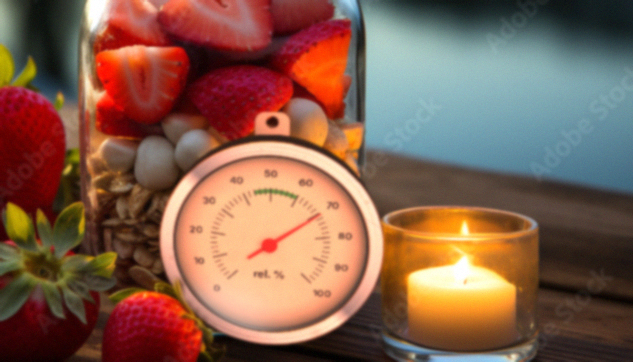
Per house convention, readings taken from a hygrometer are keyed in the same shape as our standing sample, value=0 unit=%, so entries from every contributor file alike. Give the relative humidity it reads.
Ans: value=70 unit=%
